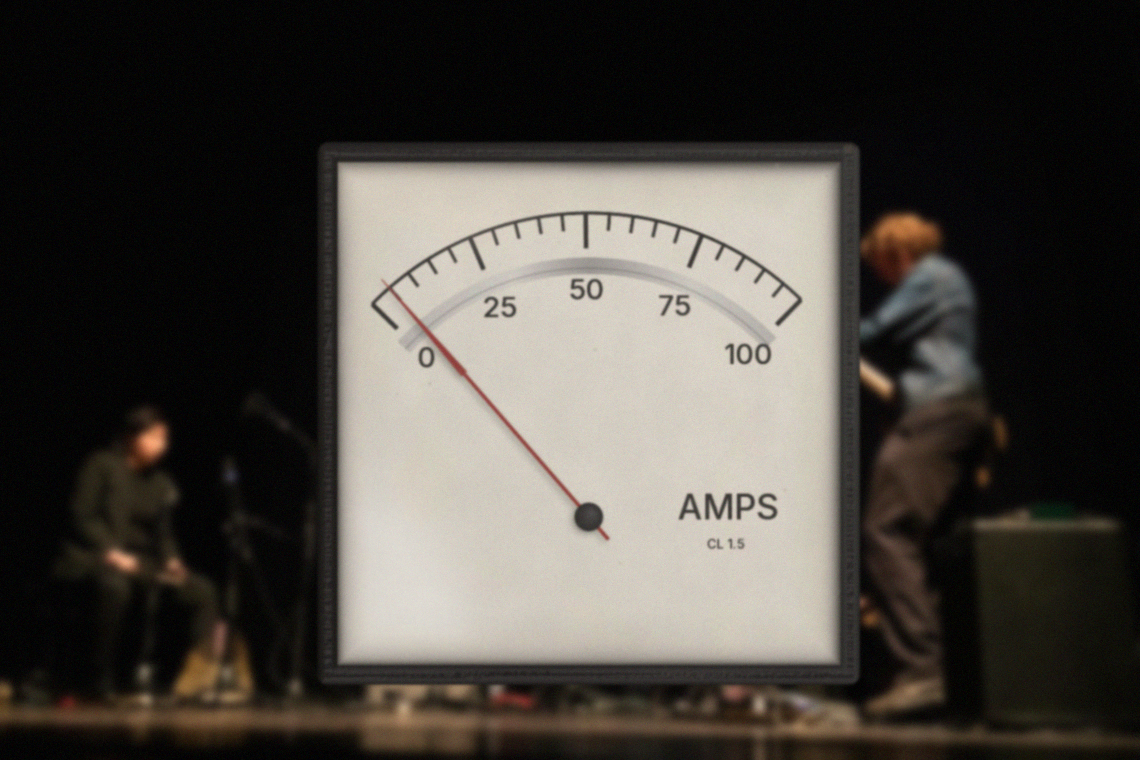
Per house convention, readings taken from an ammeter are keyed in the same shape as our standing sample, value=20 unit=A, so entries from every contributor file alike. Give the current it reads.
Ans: value=5 unit=A
